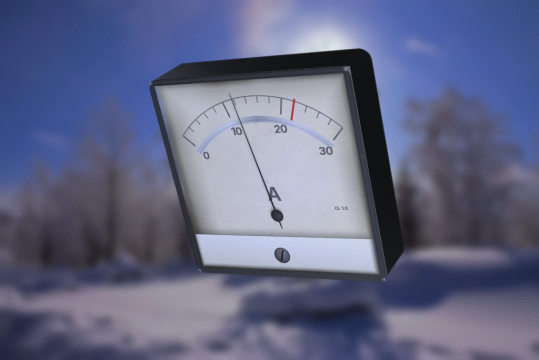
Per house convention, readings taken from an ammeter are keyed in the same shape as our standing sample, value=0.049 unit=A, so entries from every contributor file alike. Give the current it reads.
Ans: value=12 unit=A
